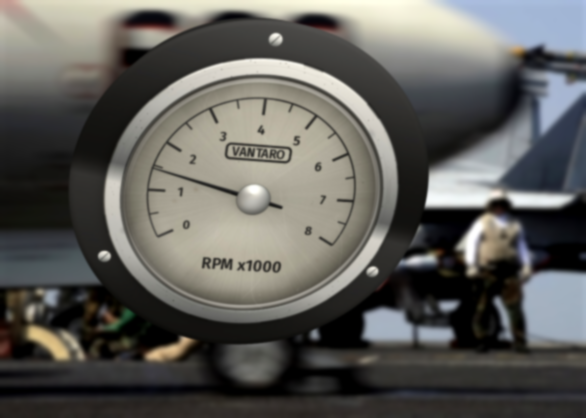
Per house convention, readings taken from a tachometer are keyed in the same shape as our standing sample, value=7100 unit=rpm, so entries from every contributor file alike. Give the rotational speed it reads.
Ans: value=1500 unit=rpm
